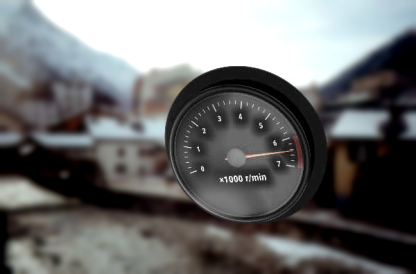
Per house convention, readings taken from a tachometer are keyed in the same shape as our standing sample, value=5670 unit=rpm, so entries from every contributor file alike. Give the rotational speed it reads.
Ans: value=6400 unit=rpm
